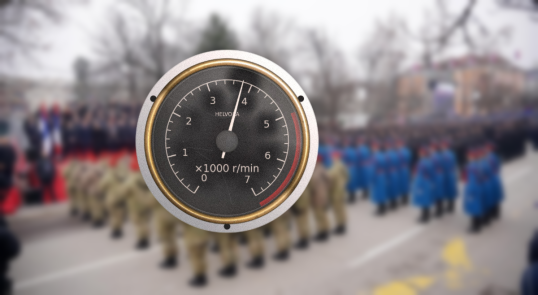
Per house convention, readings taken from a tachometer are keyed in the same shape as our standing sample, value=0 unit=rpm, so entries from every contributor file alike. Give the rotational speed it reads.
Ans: value=3800 unit=rpm
